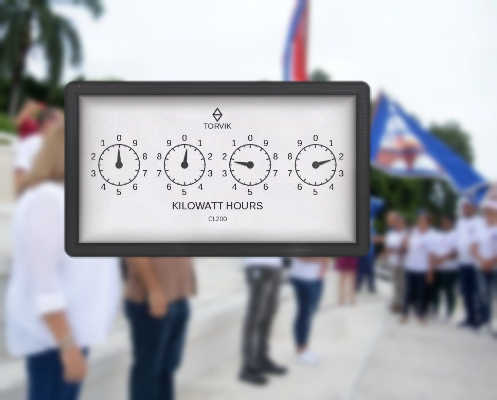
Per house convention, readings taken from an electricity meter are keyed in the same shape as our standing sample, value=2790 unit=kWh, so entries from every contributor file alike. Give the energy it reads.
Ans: value=22 unit=kWh
